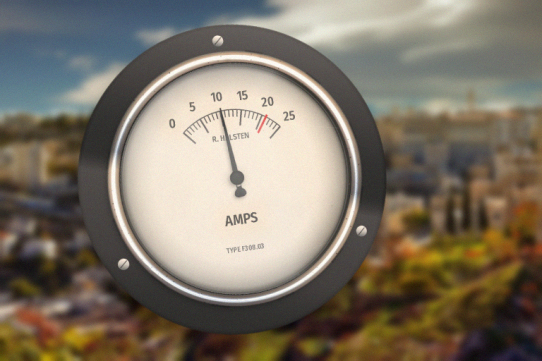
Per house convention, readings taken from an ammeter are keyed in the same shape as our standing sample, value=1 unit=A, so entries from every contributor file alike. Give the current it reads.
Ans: value=10 unit=A
